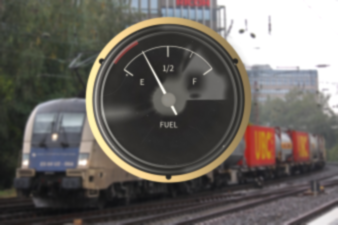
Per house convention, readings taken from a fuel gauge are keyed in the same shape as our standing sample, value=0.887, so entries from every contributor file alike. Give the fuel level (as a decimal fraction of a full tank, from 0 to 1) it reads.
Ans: value=0.25
